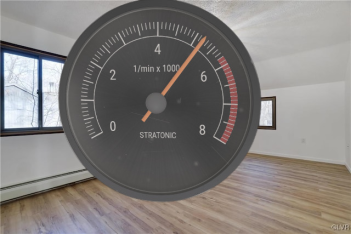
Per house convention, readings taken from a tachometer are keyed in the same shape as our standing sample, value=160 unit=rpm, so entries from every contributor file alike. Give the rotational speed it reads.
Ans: value=5200 unit=rpm
